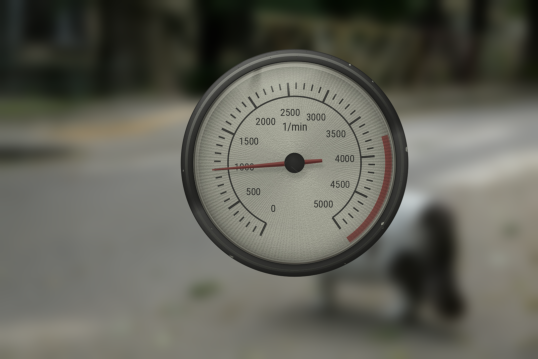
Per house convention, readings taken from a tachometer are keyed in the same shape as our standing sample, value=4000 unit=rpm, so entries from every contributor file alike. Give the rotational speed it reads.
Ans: value=1000 unit=rpm
